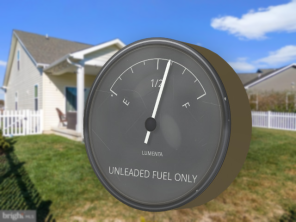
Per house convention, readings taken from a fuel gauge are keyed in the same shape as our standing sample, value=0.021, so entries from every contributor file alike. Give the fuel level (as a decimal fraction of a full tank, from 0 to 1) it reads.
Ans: value=0.625
